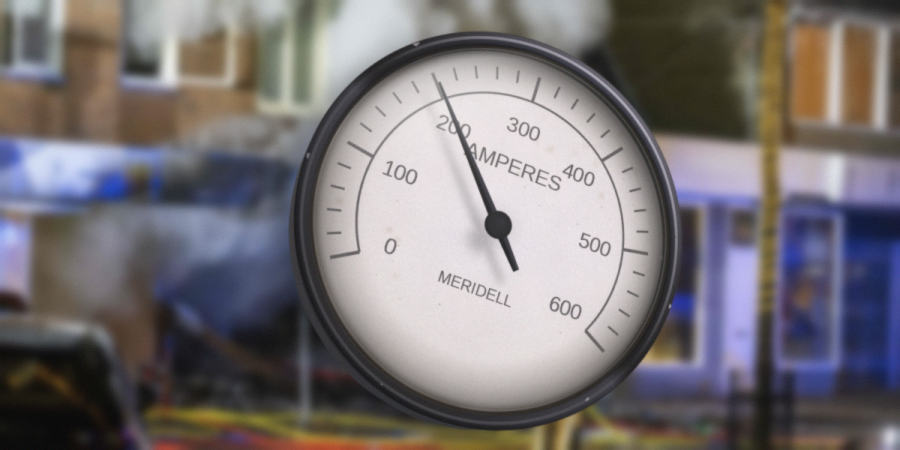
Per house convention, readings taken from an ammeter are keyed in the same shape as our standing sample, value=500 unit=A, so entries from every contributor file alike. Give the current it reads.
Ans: value=200 unit=A
